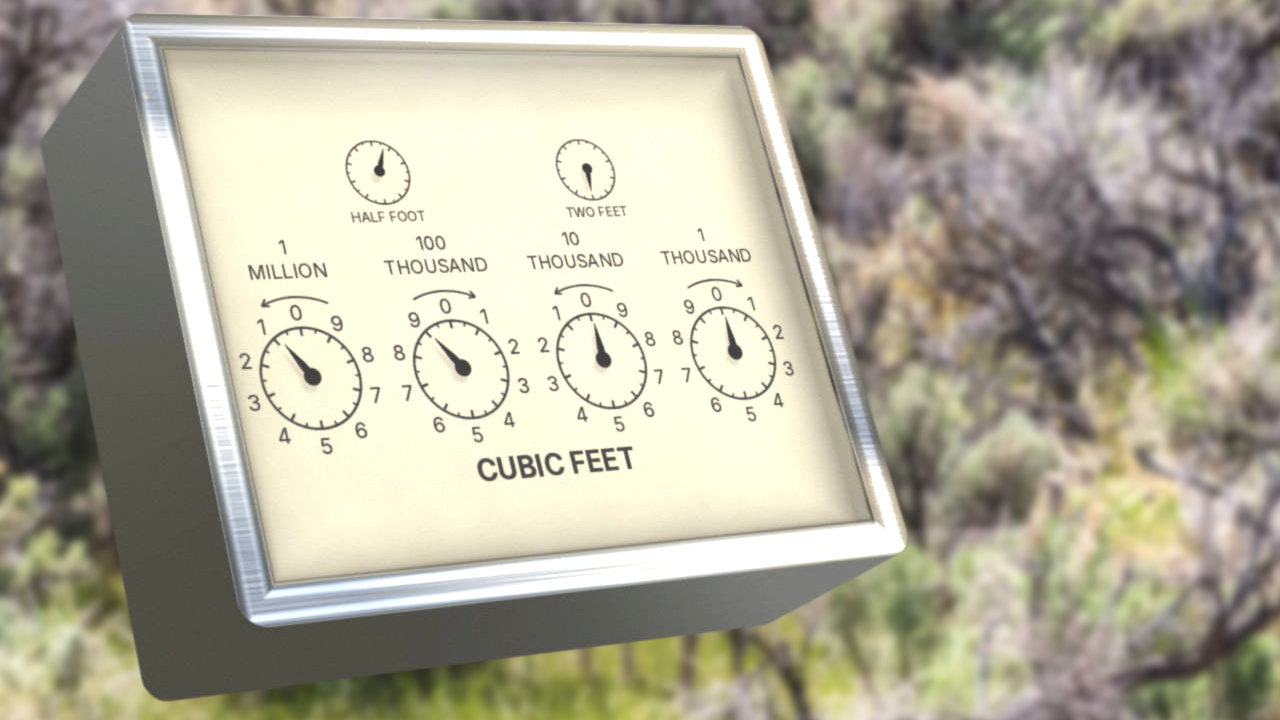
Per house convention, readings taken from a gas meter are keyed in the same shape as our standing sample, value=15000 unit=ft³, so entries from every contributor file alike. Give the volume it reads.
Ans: value=90000 unit=ft³
